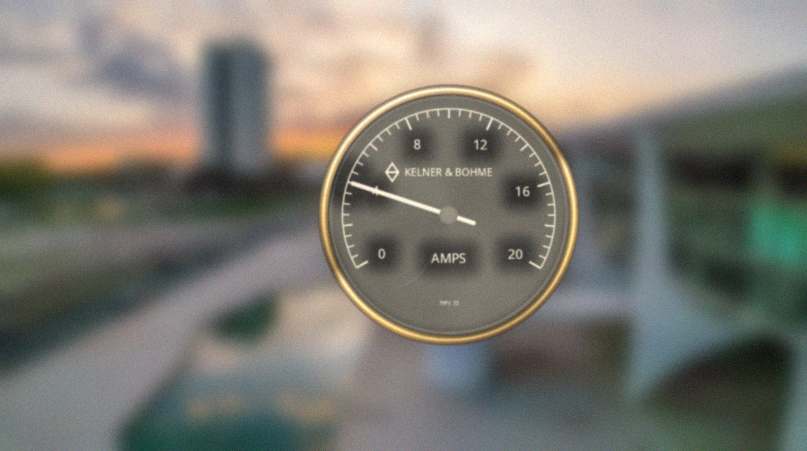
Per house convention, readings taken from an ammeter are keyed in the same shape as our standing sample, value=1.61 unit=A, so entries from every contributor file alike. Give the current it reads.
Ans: value=4 unit=A
